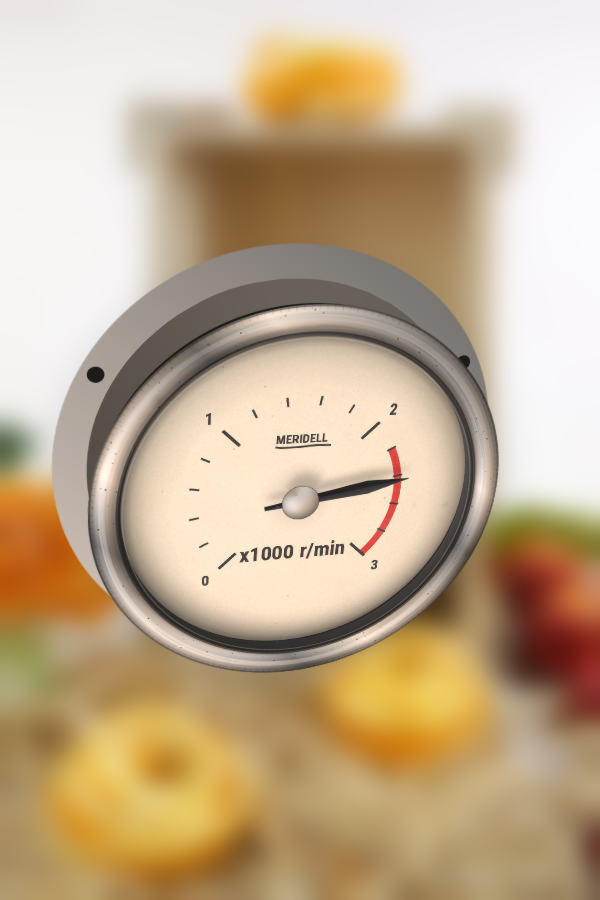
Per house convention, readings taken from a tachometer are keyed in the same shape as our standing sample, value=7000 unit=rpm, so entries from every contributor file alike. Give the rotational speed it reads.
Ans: value=2400 unit=rpm
